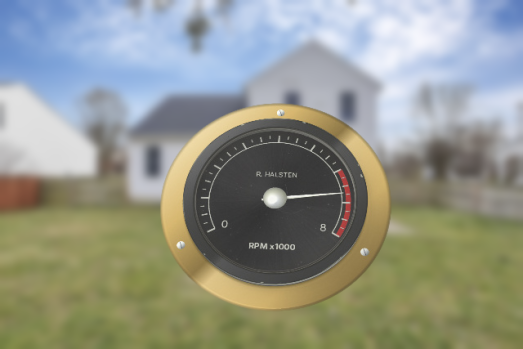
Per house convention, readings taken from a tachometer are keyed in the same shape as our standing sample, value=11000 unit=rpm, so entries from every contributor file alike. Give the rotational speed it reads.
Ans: value=6750 unit=rpm
